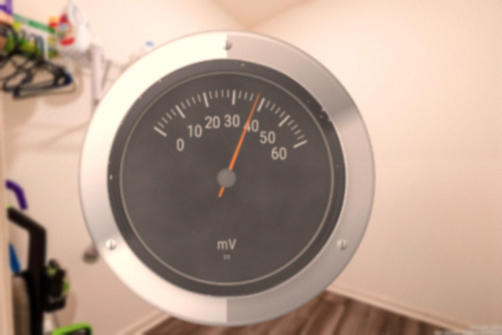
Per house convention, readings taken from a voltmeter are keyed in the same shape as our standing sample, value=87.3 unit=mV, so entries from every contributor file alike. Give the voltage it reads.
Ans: value=38 unit=mV
